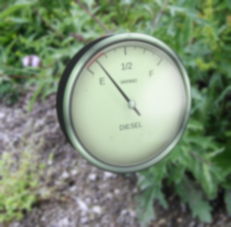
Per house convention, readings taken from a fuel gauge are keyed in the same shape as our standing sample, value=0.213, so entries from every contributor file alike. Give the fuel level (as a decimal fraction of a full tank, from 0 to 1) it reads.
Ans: value=0.125
